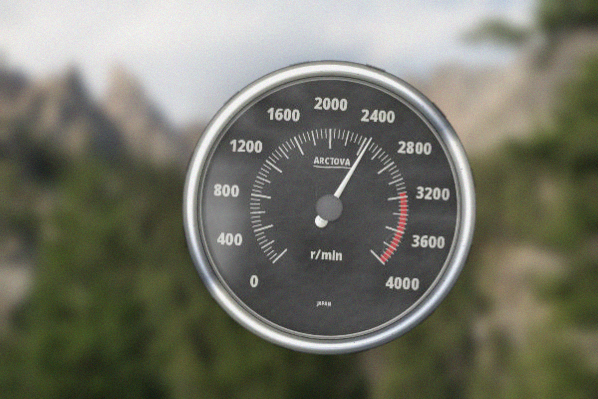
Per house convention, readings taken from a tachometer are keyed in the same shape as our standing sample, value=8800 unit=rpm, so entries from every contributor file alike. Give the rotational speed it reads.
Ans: value=2450 unit=rpm
